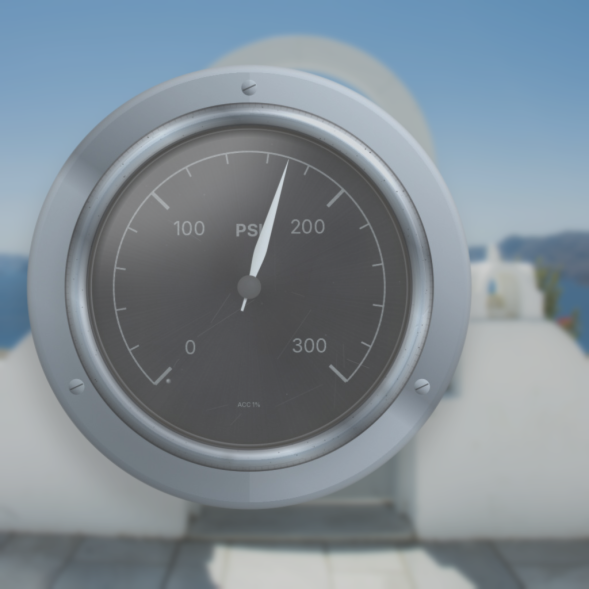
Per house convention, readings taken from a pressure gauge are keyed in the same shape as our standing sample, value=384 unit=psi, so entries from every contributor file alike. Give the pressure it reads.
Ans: value=170 unit=psi
